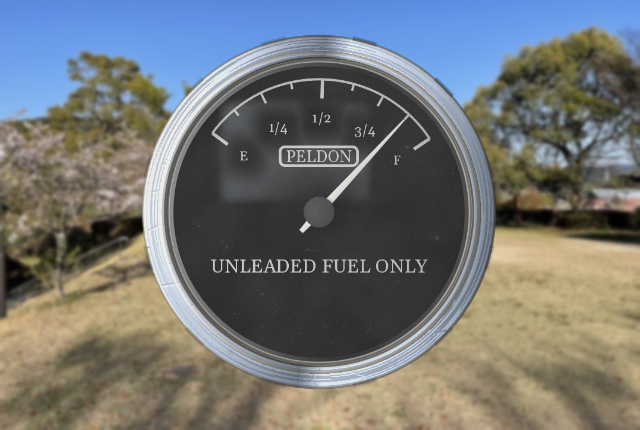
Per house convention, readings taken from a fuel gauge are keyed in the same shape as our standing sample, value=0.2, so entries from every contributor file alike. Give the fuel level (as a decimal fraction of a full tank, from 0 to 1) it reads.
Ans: value=0.875
